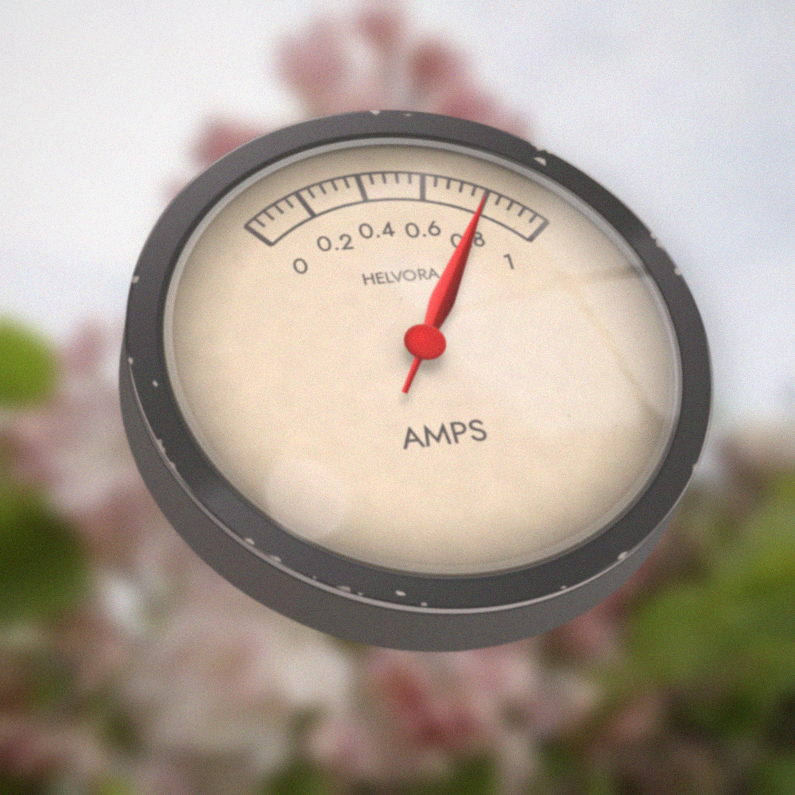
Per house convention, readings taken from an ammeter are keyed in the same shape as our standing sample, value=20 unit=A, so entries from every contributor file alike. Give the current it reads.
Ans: value=0.8 unit=A
